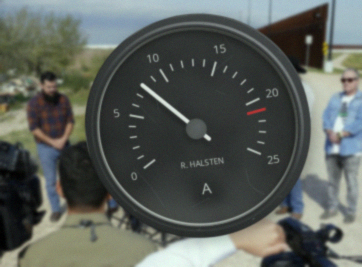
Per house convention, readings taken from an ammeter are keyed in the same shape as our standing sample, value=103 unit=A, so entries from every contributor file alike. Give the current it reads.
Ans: value=8 unit=A
